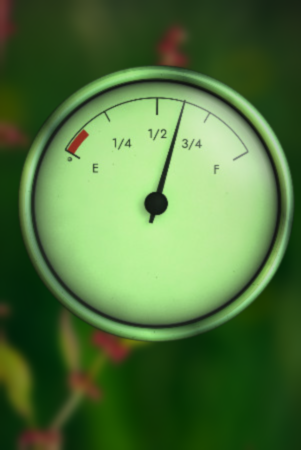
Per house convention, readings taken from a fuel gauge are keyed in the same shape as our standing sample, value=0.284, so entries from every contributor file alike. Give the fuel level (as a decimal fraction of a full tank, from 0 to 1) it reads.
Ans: value=0.625
